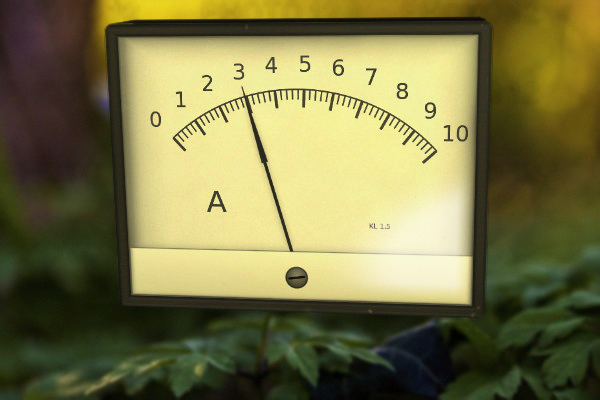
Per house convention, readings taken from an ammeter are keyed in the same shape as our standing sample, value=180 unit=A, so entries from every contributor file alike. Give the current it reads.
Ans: value=3 unit=A
